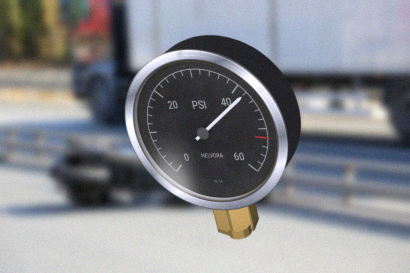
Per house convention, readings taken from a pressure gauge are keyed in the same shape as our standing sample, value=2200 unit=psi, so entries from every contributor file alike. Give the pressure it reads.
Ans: value=42 unit=psi
